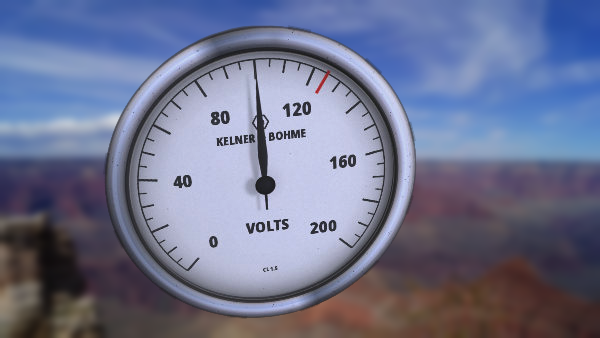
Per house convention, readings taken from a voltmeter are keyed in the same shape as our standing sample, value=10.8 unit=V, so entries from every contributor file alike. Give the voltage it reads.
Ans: value=100 unit=V
